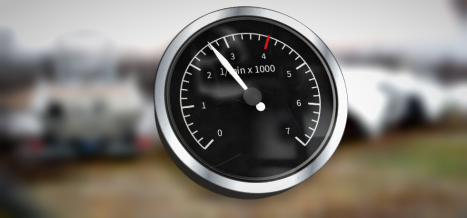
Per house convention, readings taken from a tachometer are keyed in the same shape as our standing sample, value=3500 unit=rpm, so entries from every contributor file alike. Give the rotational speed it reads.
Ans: value=2600 unit=rpm
